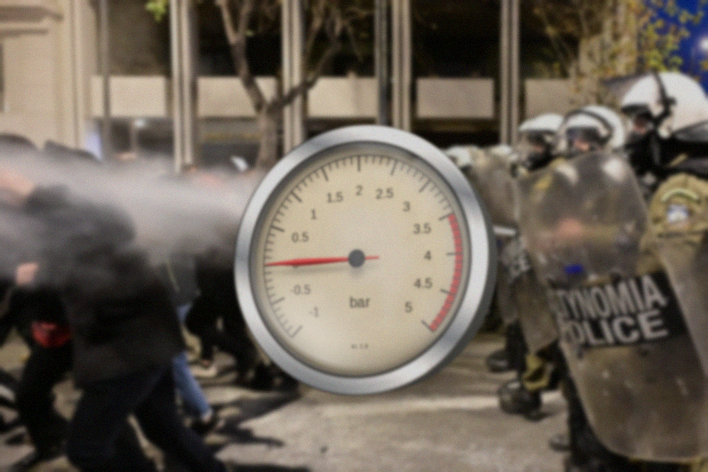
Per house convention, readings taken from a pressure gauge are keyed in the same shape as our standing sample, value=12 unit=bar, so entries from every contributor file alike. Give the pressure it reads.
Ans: value=0 unit=bar
